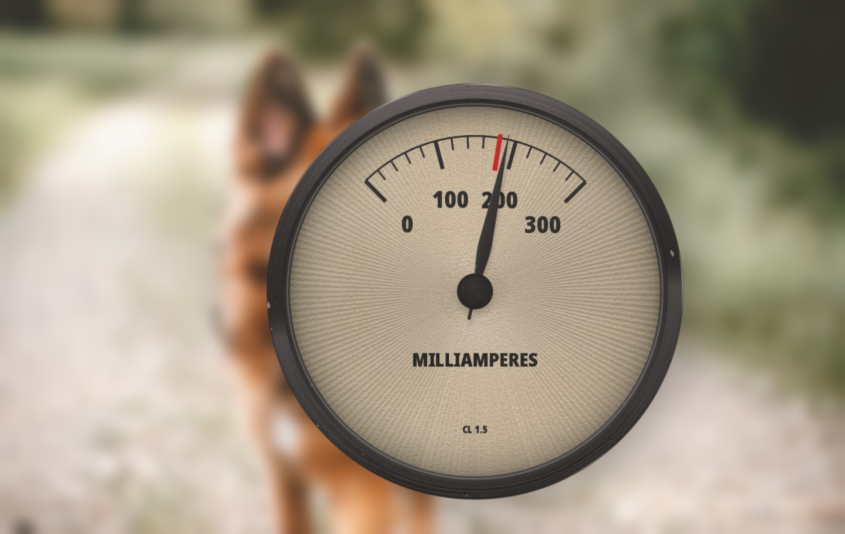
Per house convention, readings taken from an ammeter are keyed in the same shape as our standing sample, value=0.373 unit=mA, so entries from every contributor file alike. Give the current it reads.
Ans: value=190 unit=mA
